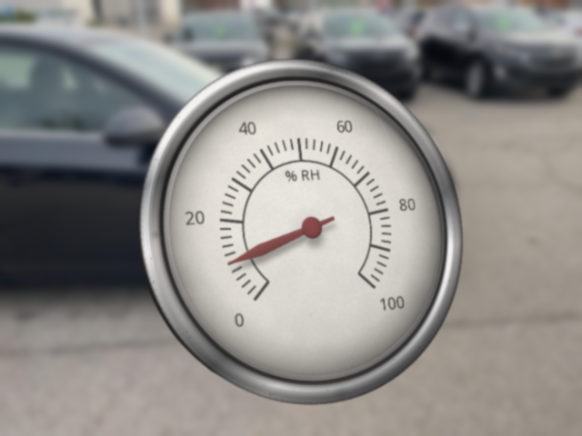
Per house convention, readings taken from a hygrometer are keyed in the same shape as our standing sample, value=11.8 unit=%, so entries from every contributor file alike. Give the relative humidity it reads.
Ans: value=10 unit=%
